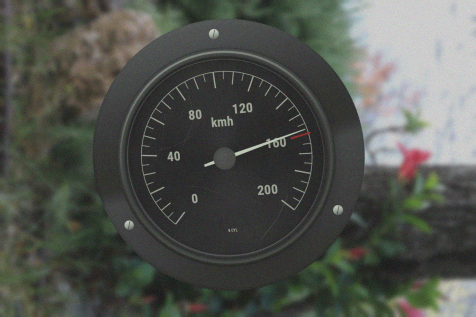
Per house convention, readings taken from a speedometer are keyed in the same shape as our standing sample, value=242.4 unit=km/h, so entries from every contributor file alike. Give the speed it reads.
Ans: value=157.5 unit=km/h
